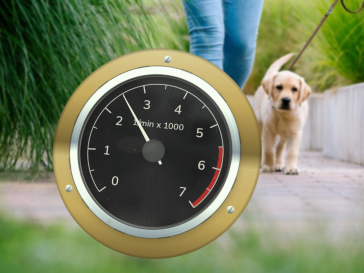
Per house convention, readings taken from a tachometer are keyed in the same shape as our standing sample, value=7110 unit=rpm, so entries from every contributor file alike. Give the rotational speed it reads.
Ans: value=2500 unit=rpm
